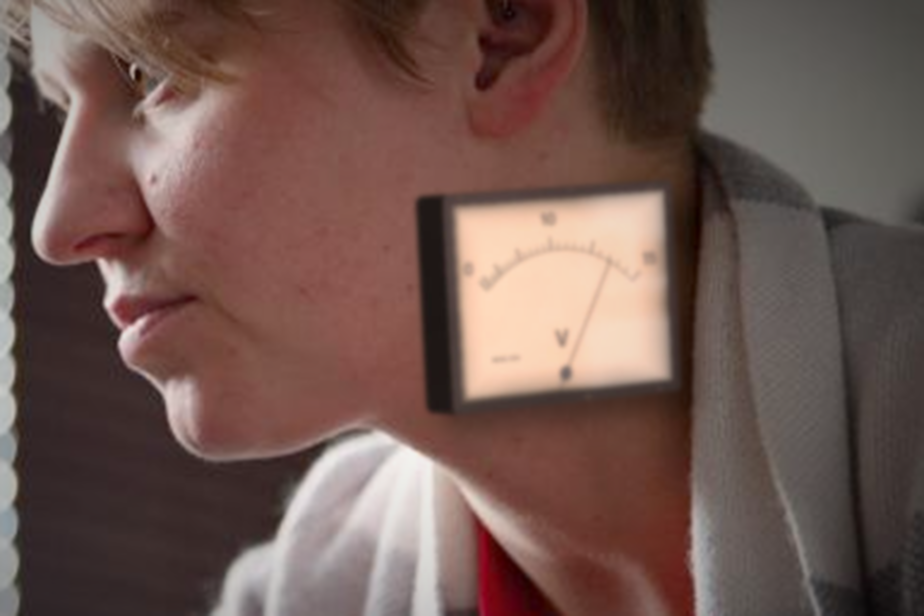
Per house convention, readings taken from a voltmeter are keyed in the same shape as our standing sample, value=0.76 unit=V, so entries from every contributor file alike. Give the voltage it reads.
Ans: value=13.5 unit=V
